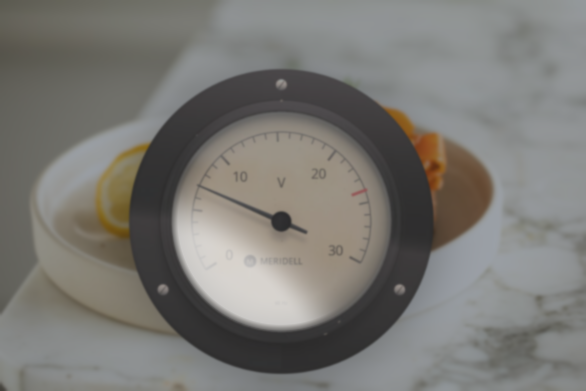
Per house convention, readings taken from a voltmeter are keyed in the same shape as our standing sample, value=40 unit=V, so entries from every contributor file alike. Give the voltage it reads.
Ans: value=7 unit=V
